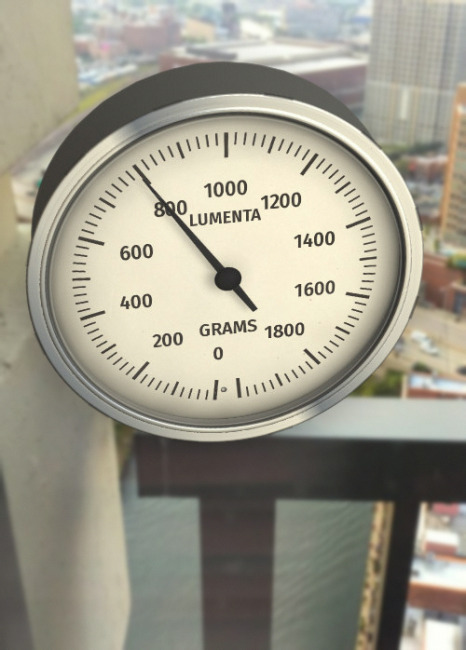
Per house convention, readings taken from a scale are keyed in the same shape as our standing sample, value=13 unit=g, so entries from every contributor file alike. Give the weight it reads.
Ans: value=800 unit=g
